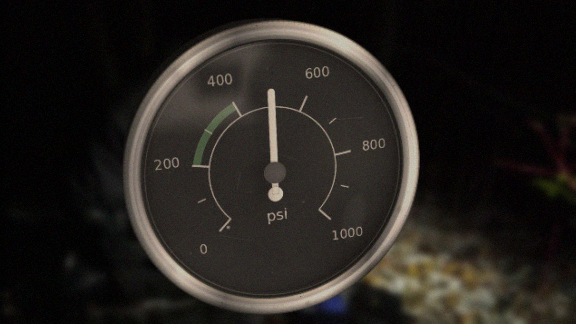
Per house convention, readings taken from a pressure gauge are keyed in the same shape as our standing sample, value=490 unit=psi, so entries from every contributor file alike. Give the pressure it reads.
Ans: value=500 unit=psi
